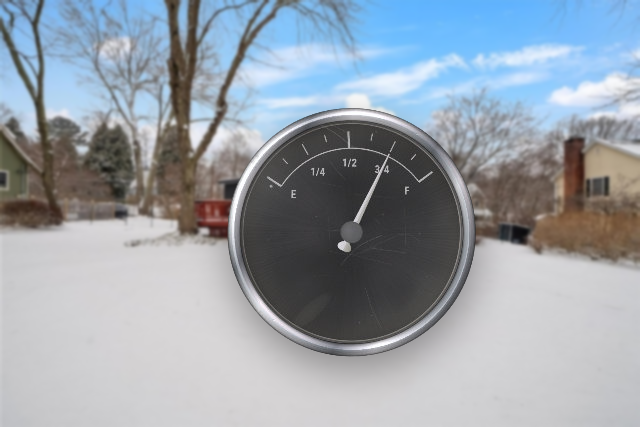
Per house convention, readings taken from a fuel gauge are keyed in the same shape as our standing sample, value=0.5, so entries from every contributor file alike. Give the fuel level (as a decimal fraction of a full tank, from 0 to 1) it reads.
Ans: value=0.75
